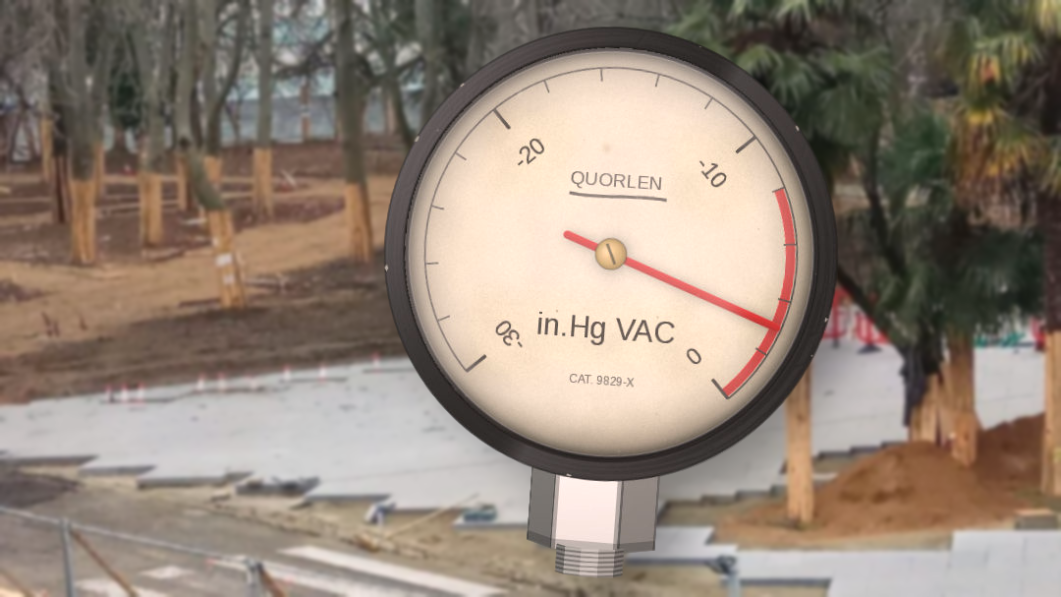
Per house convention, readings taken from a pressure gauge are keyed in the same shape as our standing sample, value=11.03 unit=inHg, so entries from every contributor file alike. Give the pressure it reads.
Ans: value=-3 unit=inHg
